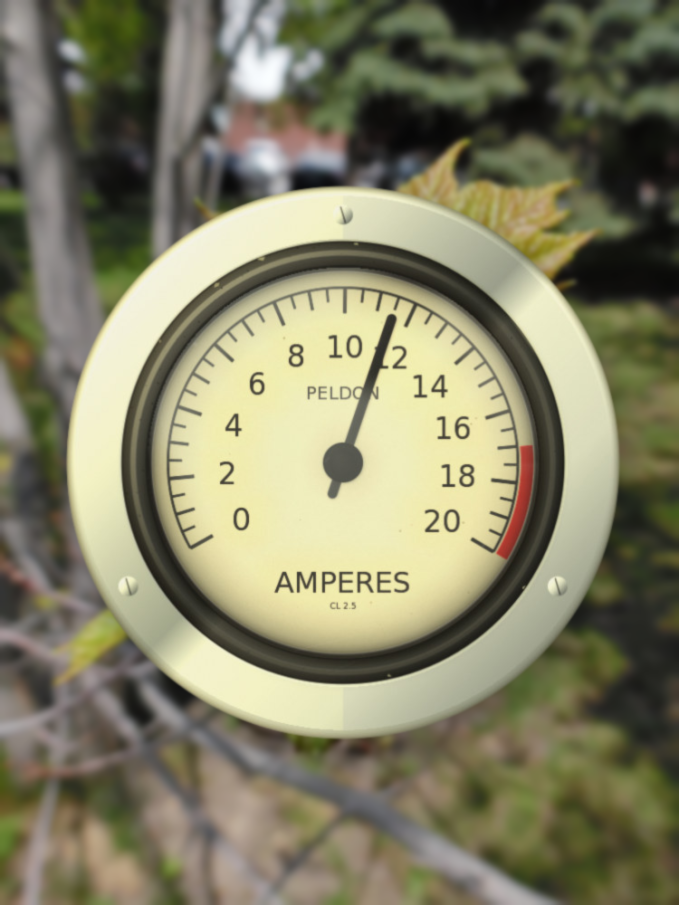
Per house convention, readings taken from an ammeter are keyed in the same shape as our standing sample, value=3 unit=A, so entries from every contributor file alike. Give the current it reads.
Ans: value=11.5 unit=A
